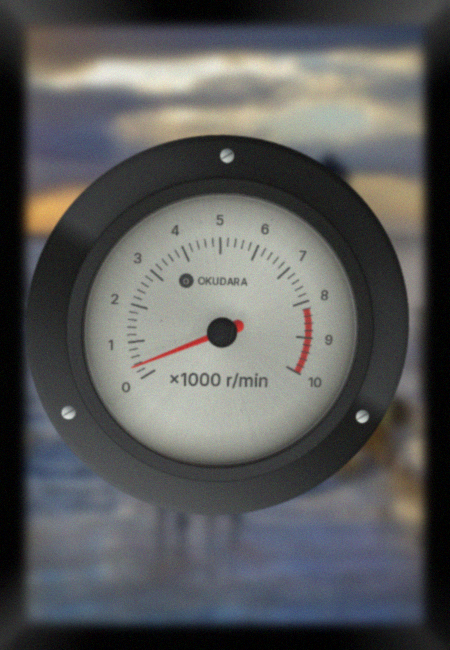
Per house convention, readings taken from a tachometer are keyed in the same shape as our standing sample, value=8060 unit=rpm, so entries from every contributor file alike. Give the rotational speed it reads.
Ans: value=400 unit=rpm
